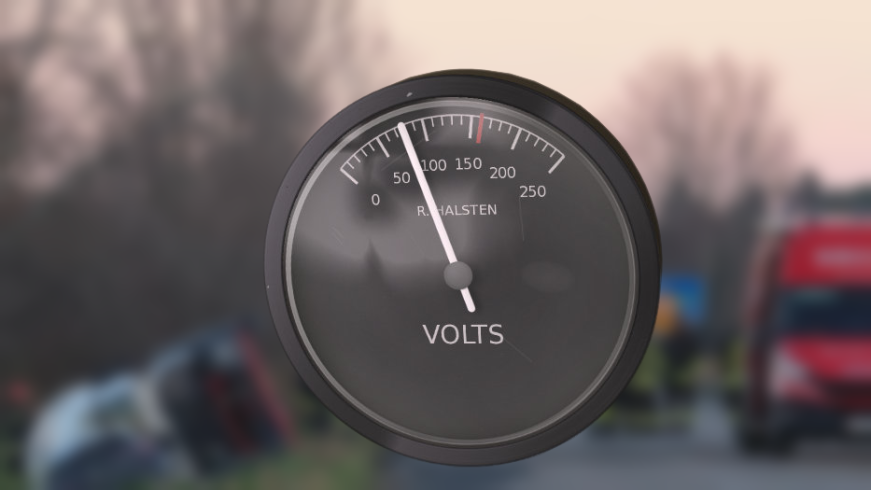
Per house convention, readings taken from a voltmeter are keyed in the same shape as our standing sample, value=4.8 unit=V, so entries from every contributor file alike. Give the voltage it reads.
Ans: value=80 unit=V
